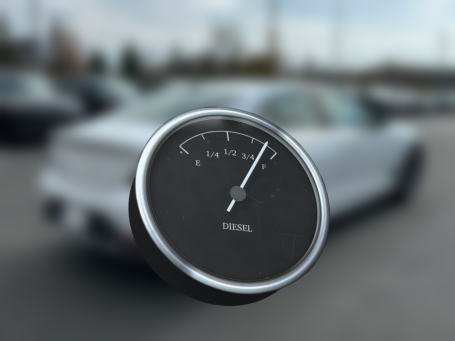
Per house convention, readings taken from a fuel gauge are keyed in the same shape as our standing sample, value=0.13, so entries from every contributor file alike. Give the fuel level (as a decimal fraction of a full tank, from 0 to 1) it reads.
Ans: value=0.875
